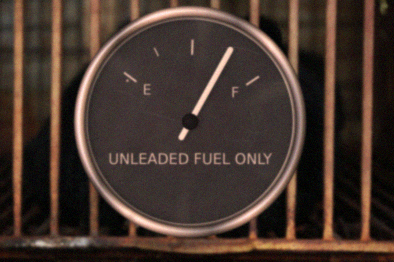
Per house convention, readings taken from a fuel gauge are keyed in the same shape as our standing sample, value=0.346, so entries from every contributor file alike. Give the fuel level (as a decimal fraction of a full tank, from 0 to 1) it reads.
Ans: value=0.75
